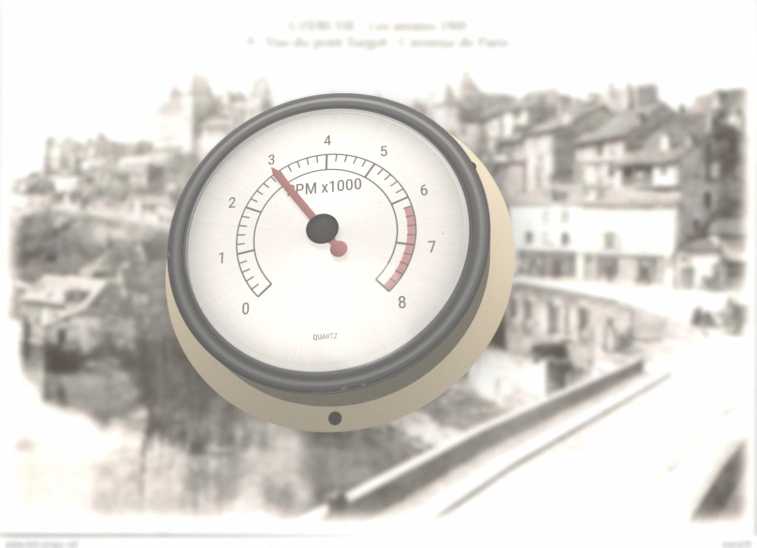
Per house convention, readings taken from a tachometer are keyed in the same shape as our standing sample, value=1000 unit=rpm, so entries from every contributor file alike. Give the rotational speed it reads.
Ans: value=2900 unit=rpm
